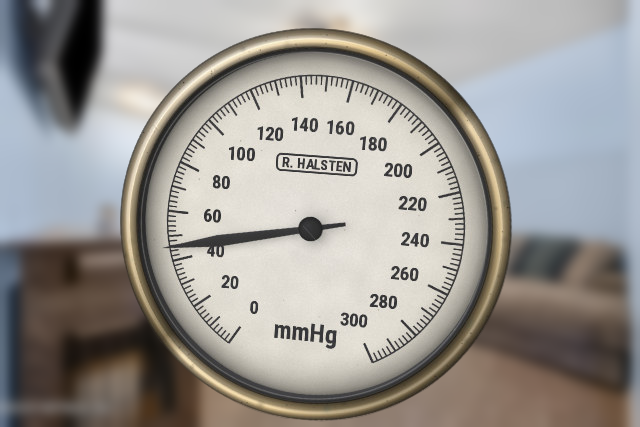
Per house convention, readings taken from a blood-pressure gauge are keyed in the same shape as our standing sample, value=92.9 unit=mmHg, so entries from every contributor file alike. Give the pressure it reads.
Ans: value=46 unit=mmHg
